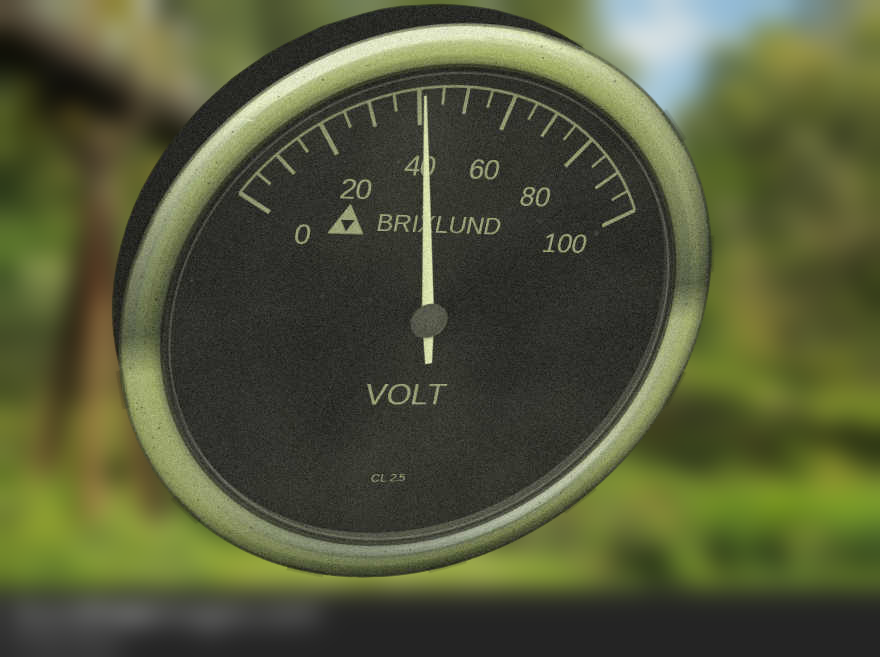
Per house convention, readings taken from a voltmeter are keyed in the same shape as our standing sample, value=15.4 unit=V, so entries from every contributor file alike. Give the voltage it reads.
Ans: value=40 unit=V
